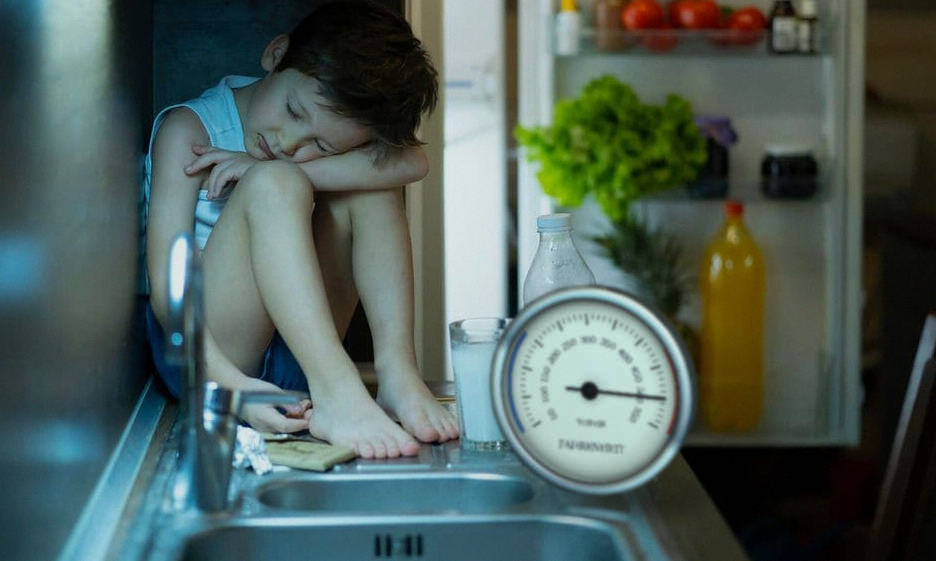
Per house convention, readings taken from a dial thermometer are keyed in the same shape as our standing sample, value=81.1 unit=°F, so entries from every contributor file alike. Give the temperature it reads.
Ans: value=500 unit=°F
